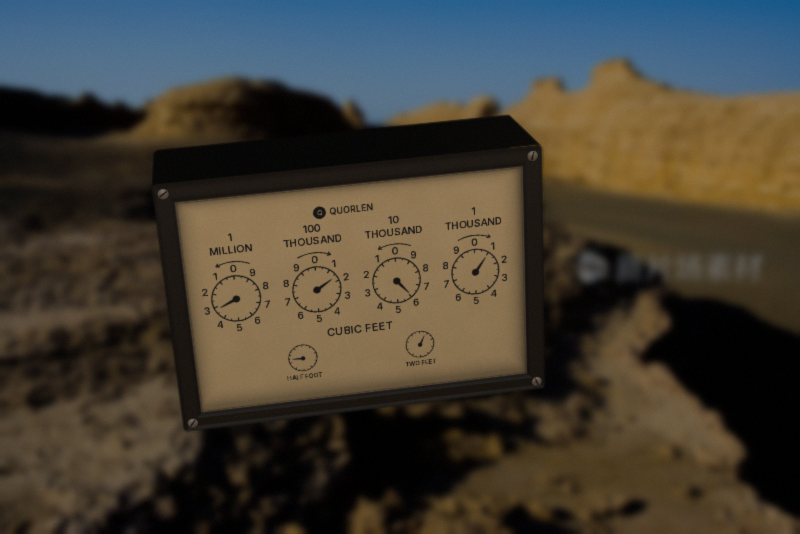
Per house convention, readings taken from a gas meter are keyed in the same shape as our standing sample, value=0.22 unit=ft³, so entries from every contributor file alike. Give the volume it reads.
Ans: value=316100 unit=ft³
